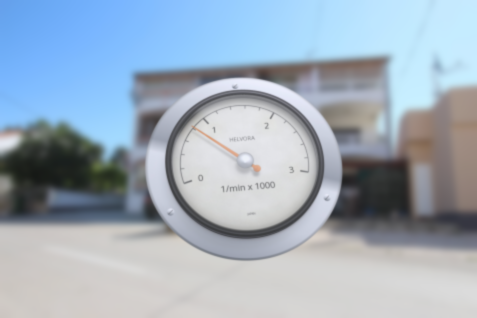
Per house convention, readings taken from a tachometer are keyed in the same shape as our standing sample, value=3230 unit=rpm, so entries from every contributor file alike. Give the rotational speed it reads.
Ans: value=800 unit=rpm
